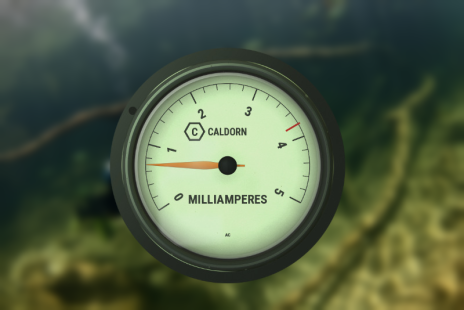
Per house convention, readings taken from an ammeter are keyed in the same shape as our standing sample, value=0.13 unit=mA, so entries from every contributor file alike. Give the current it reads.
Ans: value=0.7 unit=mA
